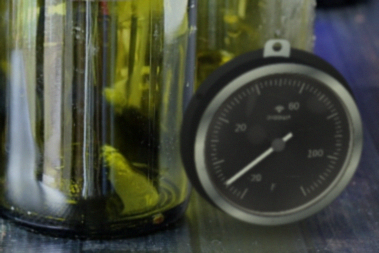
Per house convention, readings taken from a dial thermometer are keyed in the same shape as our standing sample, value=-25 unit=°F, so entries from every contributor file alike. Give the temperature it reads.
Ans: value=-10 unit=°F
